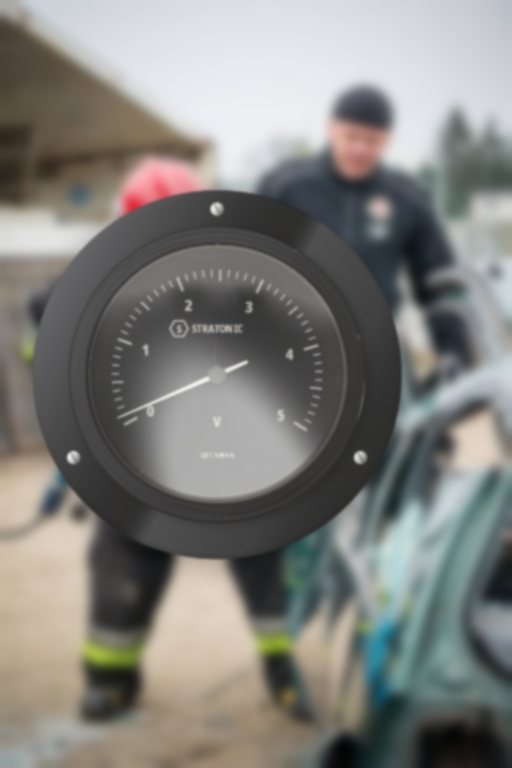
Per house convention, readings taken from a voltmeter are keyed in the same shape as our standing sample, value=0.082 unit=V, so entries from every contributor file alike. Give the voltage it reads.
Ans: value=0.1 unit=V
